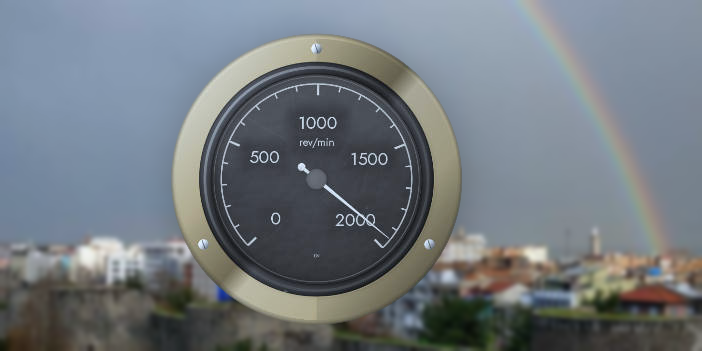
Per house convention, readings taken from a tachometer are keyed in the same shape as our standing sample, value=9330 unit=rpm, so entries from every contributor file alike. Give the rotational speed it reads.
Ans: value=1950 unit=rpm
